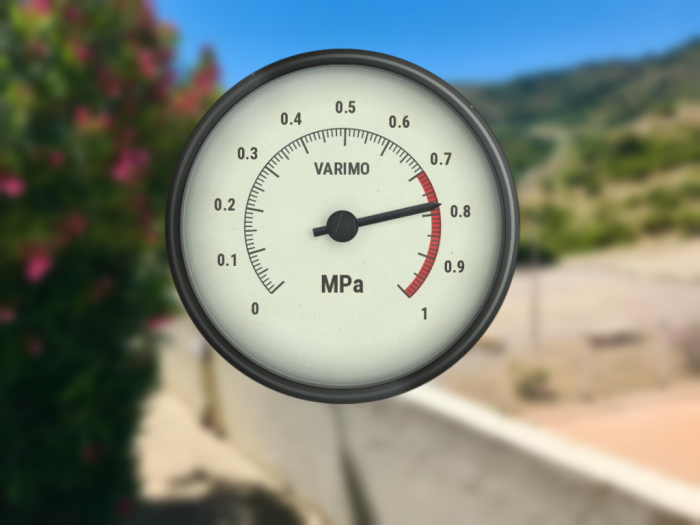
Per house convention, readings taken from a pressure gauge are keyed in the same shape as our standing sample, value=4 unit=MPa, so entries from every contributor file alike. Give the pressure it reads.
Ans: value=0.78 unit=MPa
